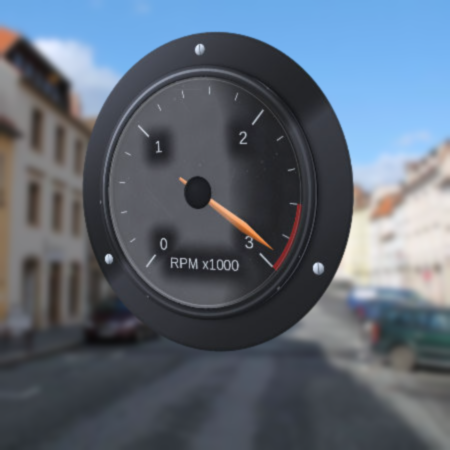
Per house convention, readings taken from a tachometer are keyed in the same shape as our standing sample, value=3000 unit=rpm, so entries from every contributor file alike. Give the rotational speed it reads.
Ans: value=2900 unit=rpm
